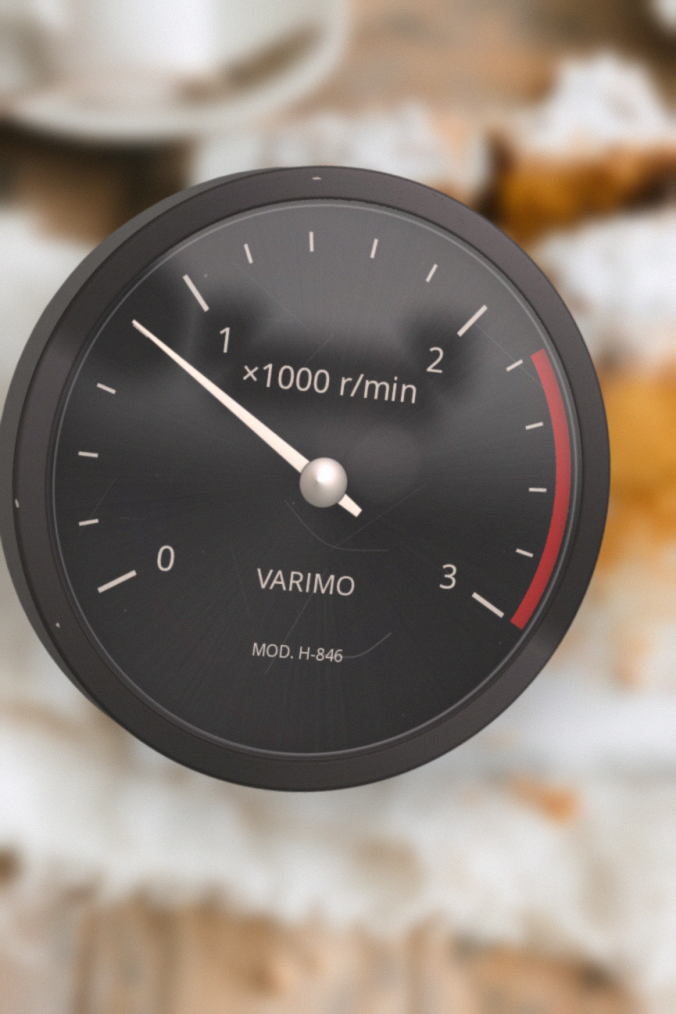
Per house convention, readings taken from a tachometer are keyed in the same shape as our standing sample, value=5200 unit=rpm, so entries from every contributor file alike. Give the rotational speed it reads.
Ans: value=800 unit=rpm
